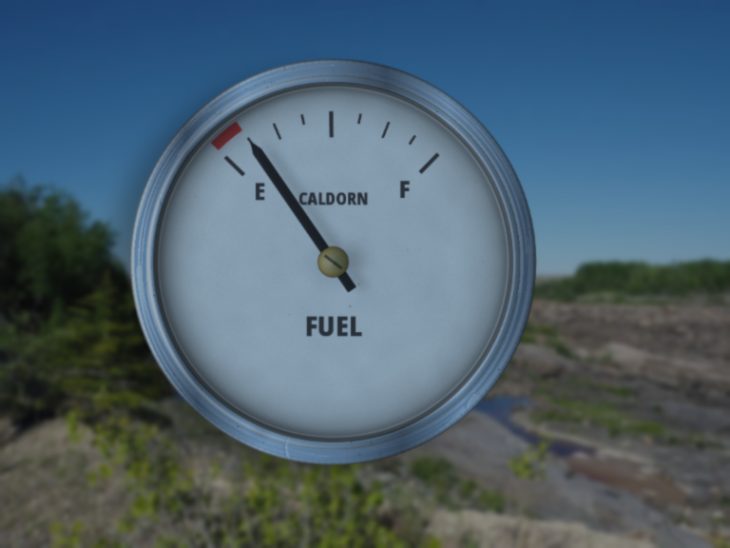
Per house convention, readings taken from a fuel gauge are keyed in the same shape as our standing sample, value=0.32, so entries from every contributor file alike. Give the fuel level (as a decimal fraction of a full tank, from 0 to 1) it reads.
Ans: value=0.125
